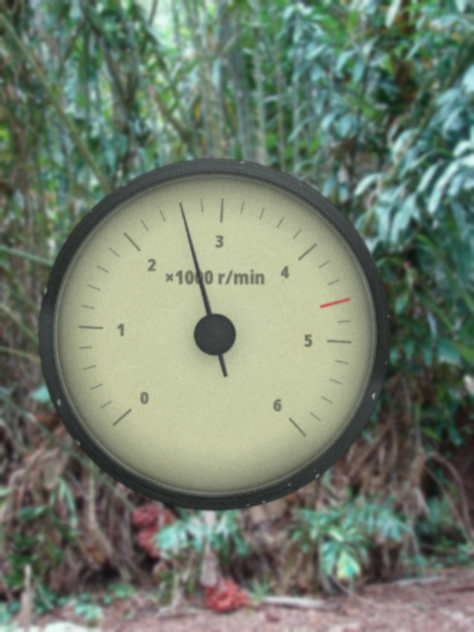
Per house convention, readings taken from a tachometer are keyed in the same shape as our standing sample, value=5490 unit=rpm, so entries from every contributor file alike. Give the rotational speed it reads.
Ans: value=2600 unit=rpm
